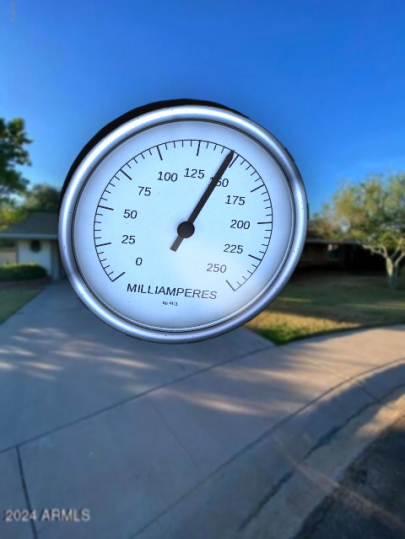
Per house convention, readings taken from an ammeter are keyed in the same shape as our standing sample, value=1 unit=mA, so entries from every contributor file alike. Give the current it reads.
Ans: value=145 unit=mA
